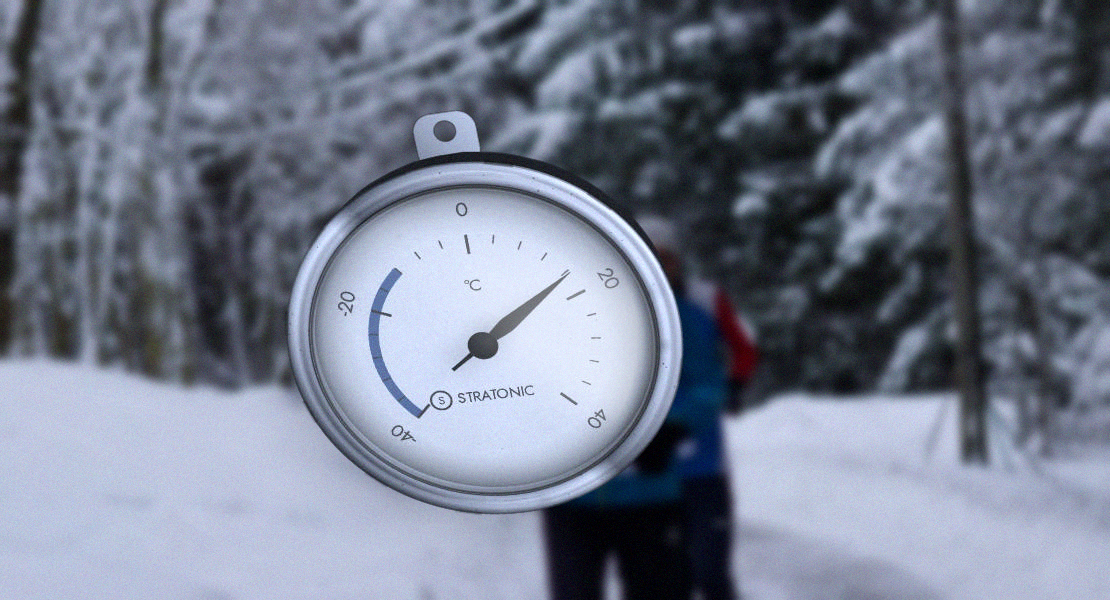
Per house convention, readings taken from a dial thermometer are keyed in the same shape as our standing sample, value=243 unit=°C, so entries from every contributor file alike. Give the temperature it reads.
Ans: value=16 unit=°C
